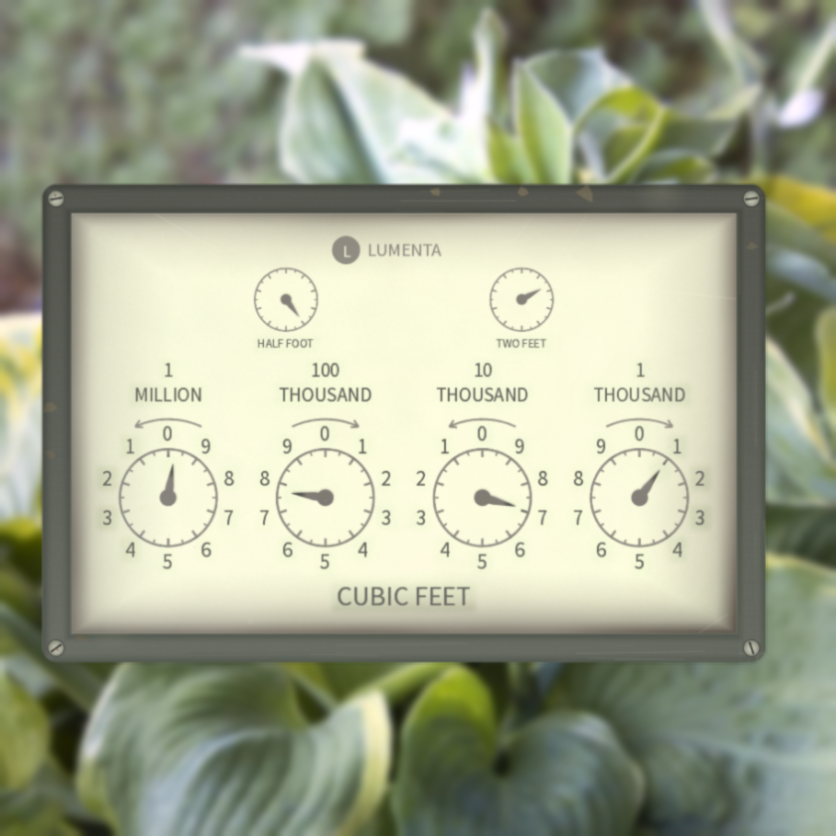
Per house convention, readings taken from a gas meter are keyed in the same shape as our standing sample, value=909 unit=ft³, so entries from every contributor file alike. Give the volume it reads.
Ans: value=977100 unit=ft³
